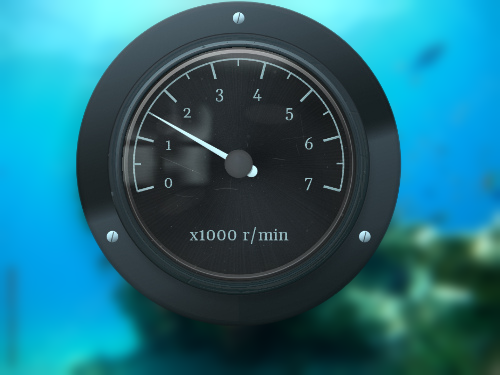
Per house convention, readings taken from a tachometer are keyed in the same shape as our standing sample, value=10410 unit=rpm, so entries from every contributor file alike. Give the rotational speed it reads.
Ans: value=1500 unit=rpm
